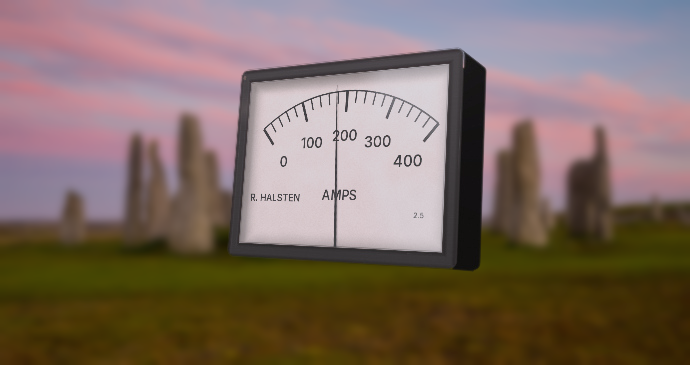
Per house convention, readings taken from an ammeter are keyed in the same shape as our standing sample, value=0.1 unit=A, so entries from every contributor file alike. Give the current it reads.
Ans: value=180 unit=A
